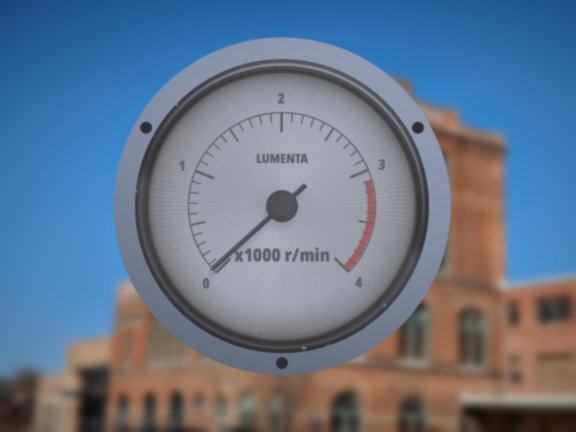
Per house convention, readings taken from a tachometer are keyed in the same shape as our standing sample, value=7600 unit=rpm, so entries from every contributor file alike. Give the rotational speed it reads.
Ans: value=50 unit=rpm
